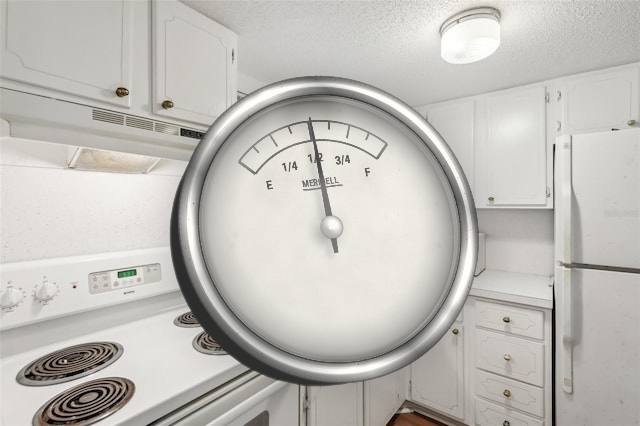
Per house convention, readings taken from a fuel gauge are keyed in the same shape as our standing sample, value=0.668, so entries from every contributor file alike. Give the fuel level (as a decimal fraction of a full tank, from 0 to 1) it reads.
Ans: value=0.5
